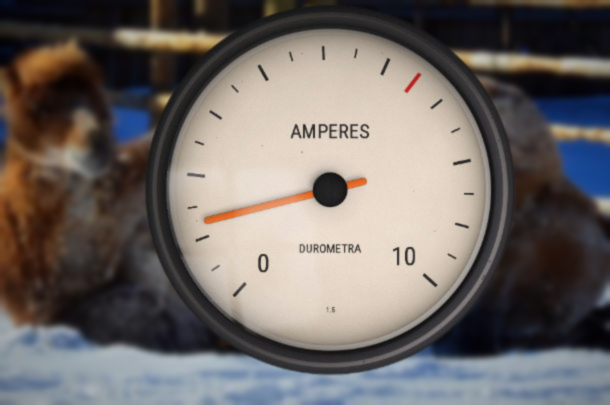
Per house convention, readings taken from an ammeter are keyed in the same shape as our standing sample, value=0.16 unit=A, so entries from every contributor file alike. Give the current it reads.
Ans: value=1.25 unit=A
